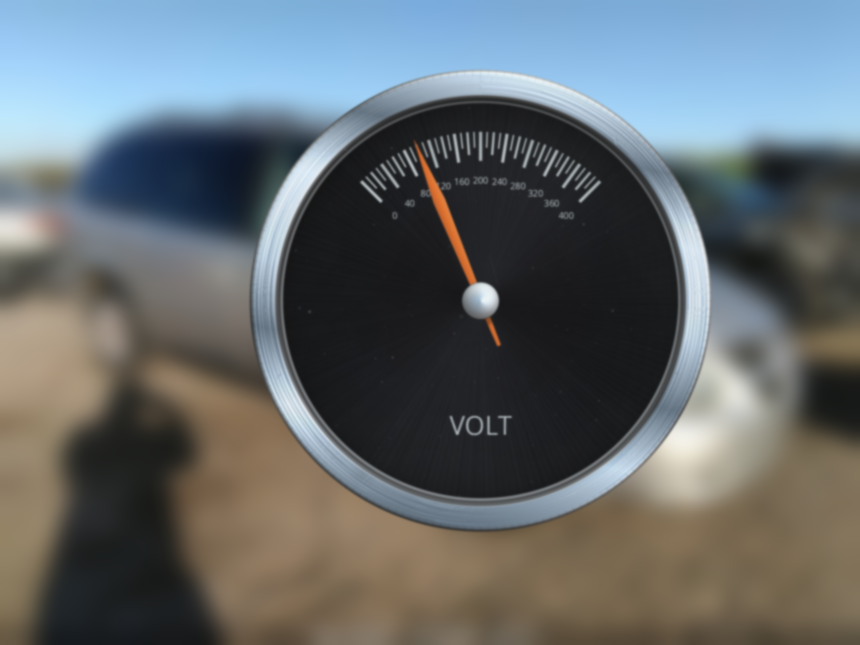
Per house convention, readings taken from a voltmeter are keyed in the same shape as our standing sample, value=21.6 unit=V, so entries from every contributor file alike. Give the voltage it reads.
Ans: value=100 unit=V
